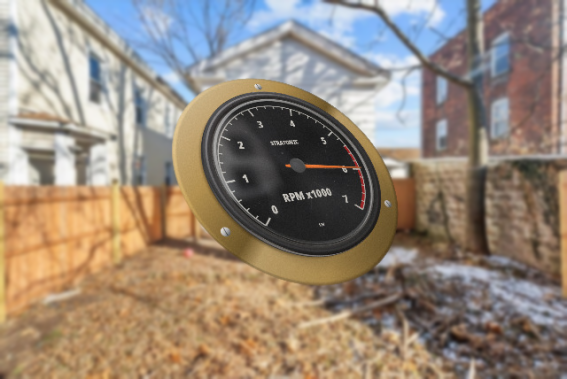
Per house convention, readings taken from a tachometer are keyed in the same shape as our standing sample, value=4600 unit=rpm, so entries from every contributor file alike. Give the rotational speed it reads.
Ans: value=6000 unit=rpm
